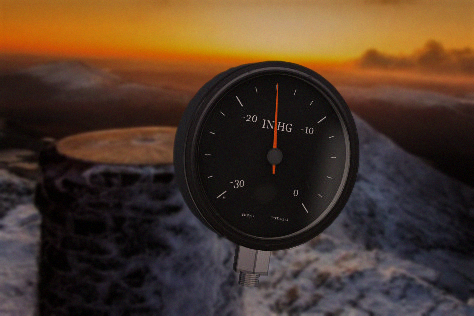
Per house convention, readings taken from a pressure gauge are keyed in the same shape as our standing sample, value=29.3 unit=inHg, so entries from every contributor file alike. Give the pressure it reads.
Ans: value=-16 unit=inHg
